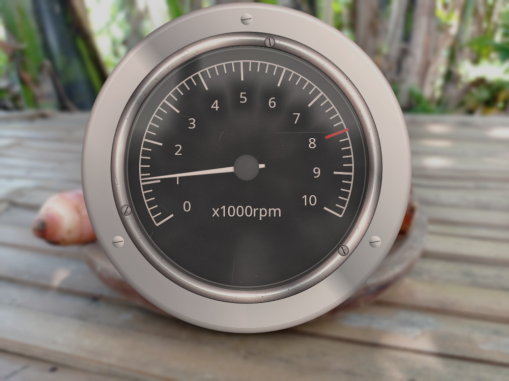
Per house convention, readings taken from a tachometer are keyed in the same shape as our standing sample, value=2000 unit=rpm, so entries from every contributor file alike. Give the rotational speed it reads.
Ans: value=1100 unit=rpm
